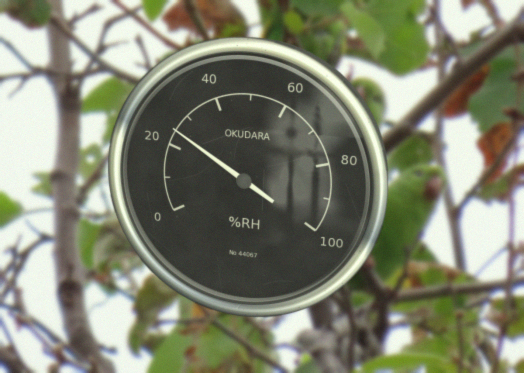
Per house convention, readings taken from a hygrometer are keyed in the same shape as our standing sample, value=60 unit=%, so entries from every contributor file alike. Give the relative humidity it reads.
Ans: value=25 unit=%
